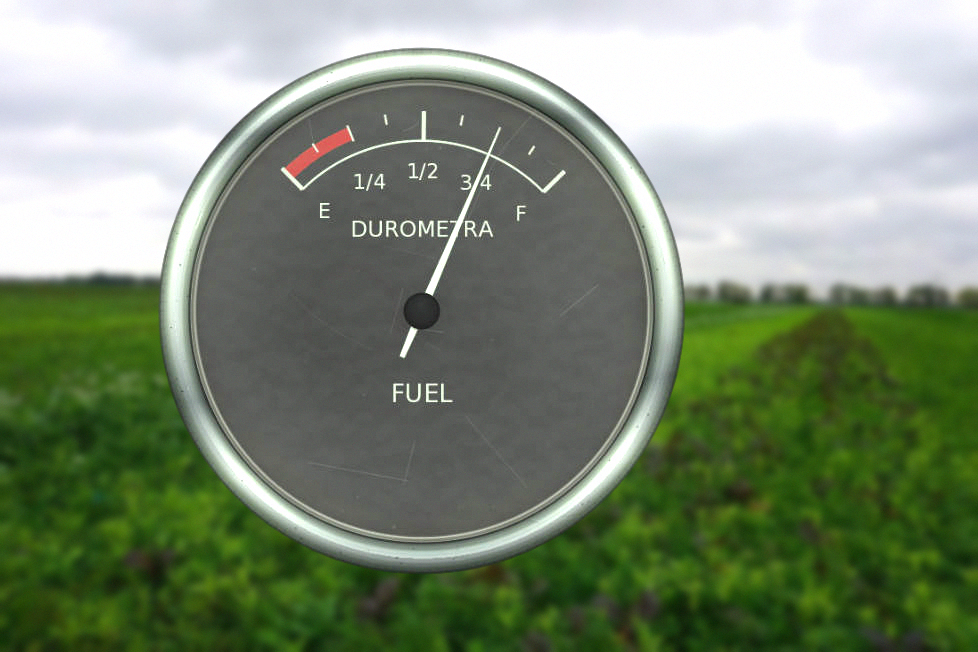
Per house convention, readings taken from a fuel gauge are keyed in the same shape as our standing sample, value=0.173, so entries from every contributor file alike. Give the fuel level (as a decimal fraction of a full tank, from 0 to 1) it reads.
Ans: value=0.75
